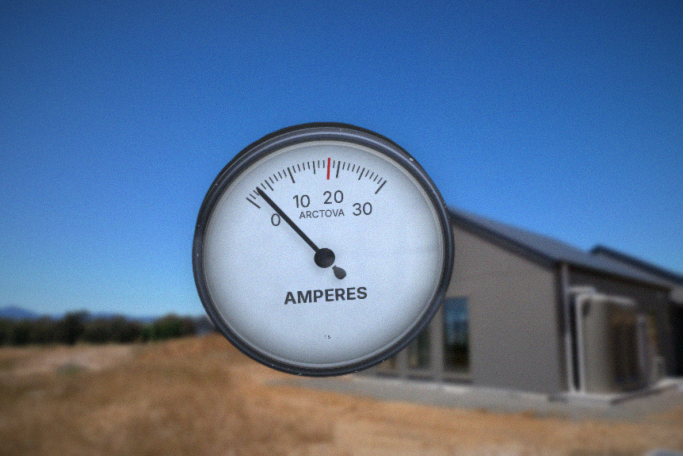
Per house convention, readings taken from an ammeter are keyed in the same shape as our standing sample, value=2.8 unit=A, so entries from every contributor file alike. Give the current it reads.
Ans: value=3 unit=A
